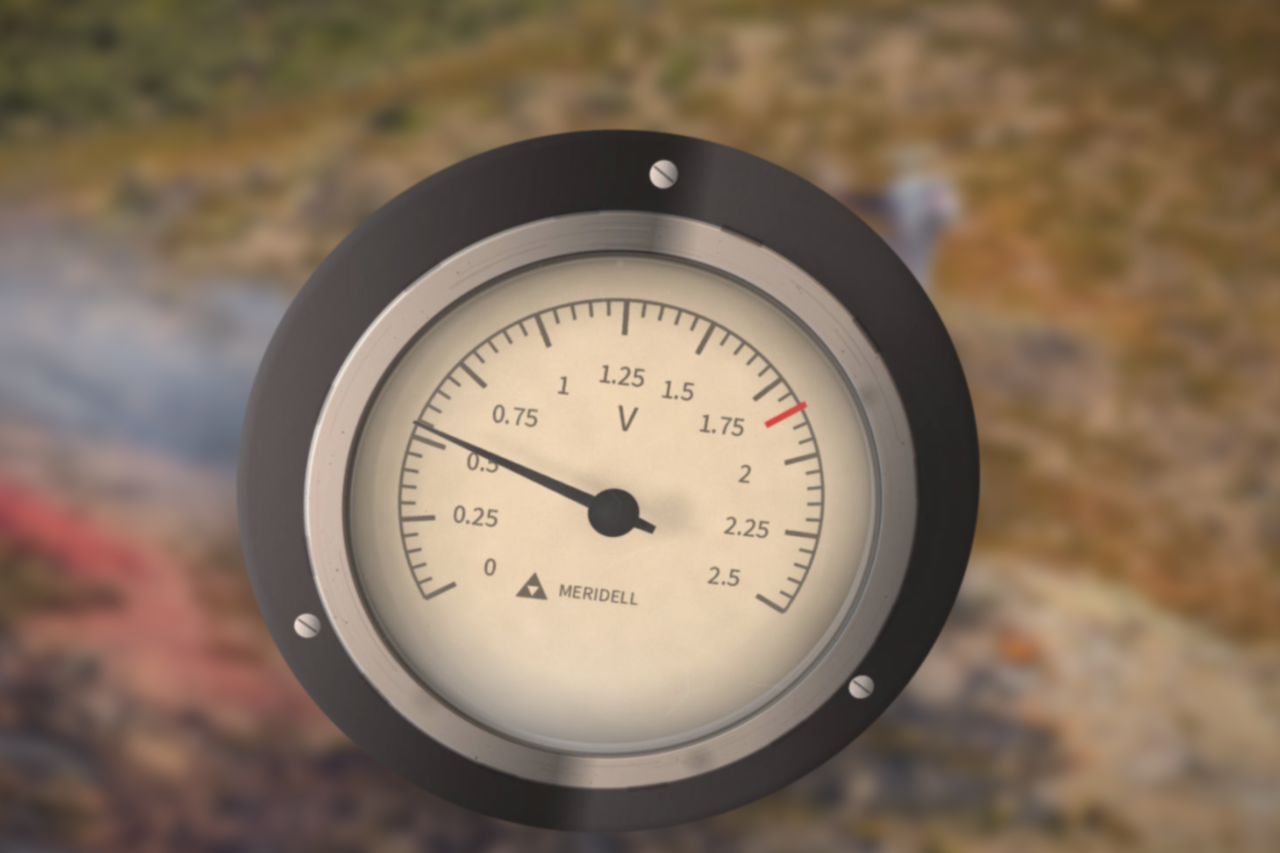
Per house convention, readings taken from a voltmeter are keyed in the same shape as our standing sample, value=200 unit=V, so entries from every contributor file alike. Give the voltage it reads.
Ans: value=0.55 unit=V
